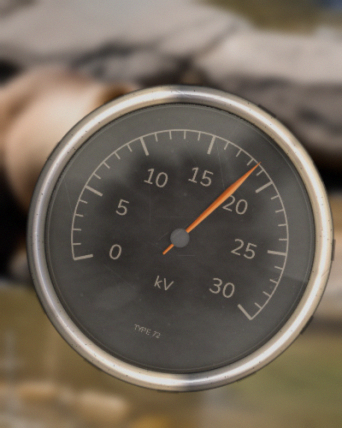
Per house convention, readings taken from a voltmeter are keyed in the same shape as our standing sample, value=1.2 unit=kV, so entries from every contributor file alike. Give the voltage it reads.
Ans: value=18.5 unit=kV
